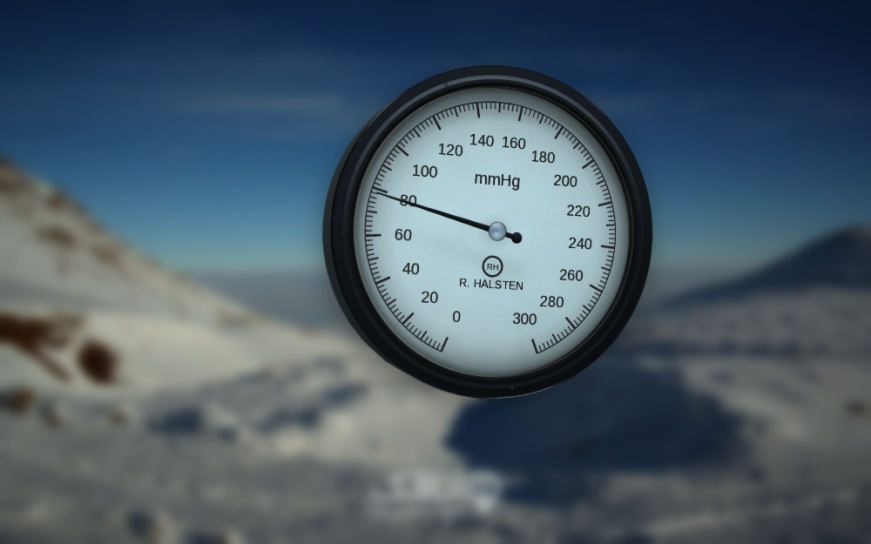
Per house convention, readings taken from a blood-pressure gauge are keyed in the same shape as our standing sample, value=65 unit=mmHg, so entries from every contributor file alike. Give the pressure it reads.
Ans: value=78 unit=mmHg
